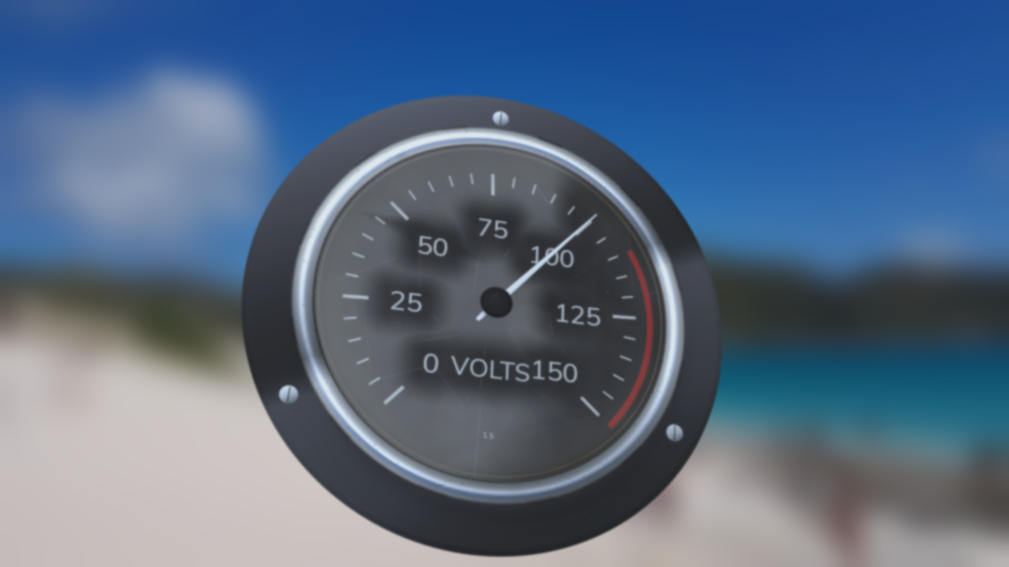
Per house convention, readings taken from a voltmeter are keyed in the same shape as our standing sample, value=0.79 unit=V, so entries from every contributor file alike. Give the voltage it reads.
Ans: value=100 unit=V
